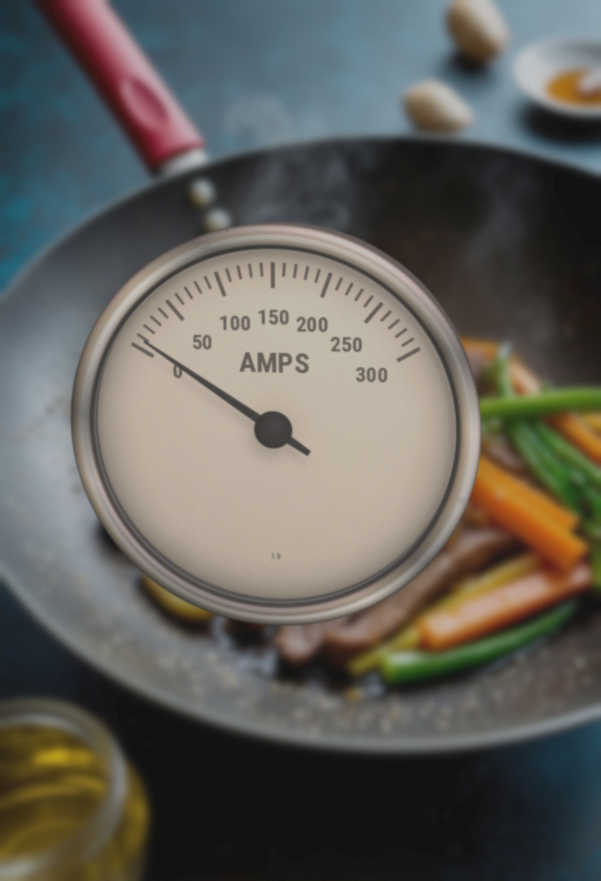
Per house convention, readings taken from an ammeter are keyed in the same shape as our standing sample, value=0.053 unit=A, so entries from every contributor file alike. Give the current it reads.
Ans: value=10 unit=A
